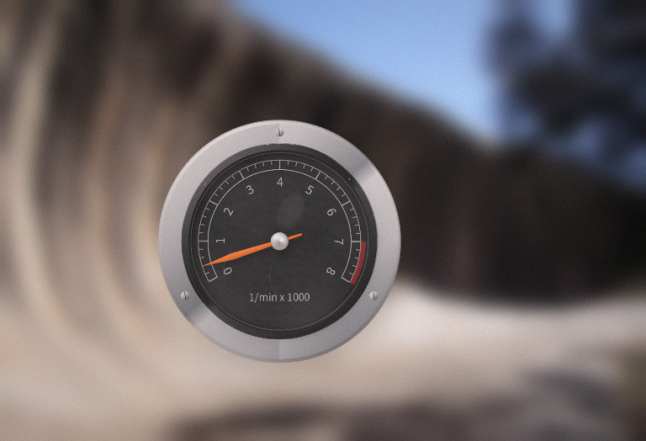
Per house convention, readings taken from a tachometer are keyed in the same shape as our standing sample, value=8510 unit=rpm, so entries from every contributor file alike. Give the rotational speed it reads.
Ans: value=400 unit=rpm
